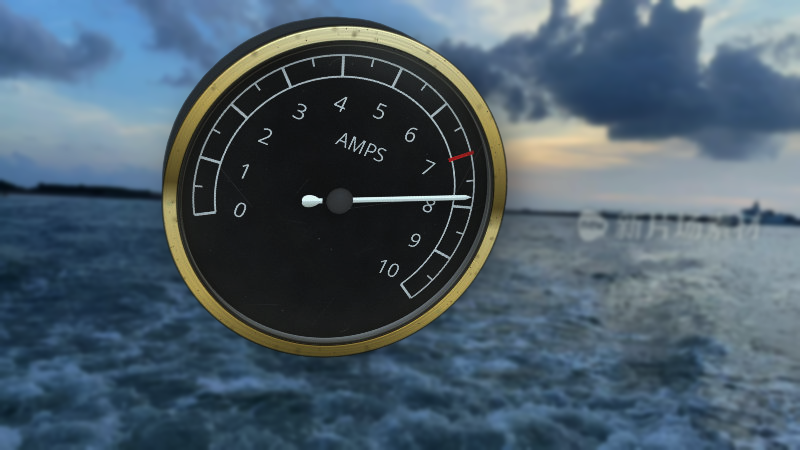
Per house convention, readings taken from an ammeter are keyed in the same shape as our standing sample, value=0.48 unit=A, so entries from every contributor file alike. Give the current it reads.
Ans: value=7.75 unit=A
